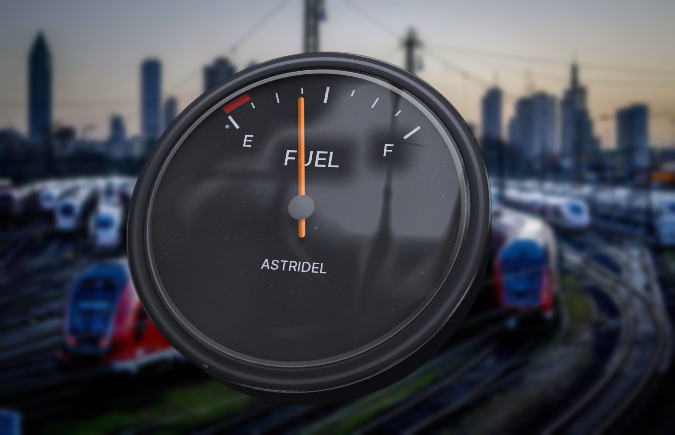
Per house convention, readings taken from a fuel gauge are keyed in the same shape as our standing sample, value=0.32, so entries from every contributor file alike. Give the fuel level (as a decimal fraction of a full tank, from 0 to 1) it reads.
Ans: value=0.375
